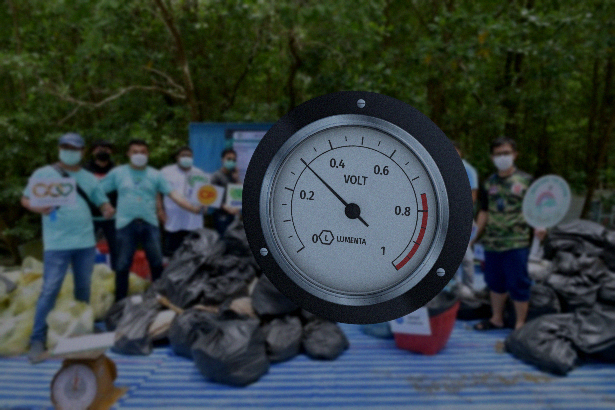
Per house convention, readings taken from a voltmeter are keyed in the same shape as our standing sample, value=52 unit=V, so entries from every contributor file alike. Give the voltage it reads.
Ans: value=0.3 unit=V
